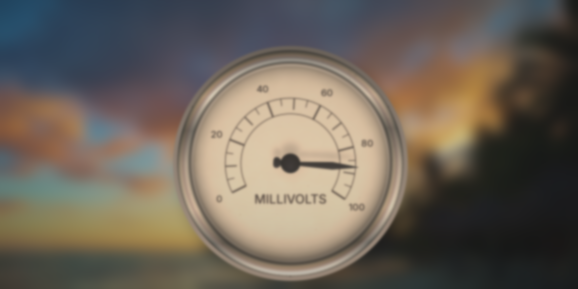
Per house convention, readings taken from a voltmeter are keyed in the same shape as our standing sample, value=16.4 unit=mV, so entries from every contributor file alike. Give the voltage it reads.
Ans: value=87.5 unit=mV
